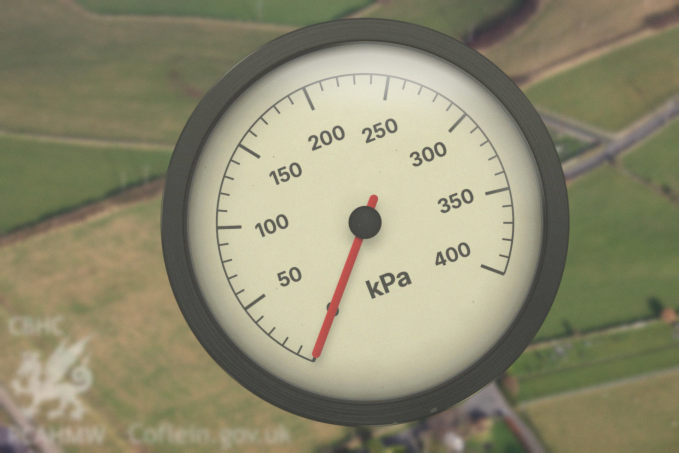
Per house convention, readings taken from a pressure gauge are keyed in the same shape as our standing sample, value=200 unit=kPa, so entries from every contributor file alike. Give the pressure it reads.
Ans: value=0 unit=kPa
